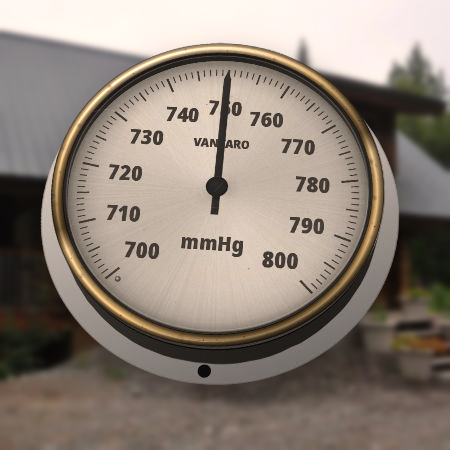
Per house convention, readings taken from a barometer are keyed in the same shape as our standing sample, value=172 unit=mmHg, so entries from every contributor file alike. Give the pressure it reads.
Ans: value=750 unit=mmHg
